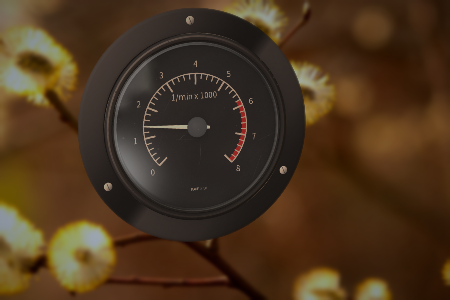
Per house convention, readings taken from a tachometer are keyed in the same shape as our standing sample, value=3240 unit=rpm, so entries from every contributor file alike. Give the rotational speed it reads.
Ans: value=1400 unit=rpm
